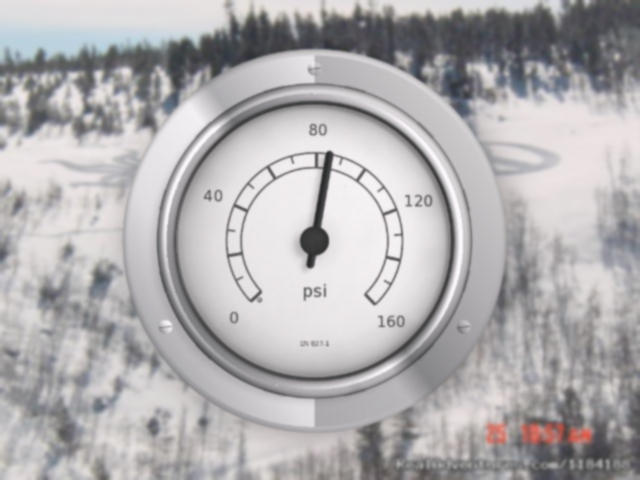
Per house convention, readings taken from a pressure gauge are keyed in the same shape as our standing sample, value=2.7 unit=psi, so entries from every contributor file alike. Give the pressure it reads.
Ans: value=85 unit=psi
